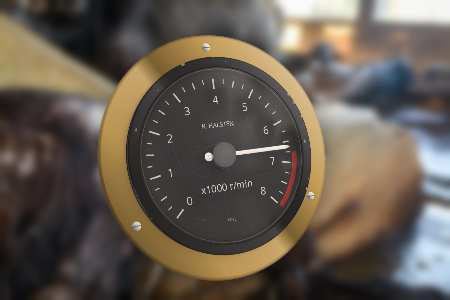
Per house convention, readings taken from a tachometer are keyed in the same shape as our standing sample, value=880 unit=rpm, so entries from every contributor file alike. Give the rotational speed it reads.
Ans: value=6625 unit=rpm
